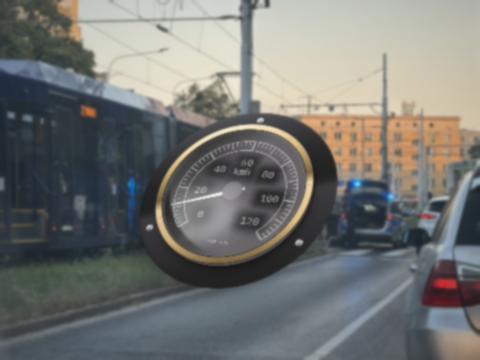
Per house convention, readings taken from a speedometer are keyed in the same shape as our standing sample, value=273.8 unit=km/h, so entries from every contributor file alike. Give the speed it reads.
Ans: value=10 unit=km/h
